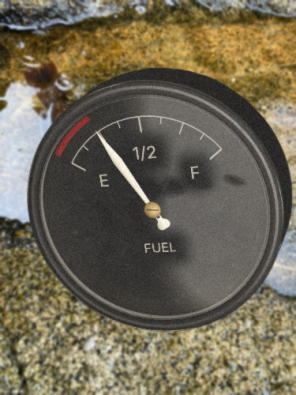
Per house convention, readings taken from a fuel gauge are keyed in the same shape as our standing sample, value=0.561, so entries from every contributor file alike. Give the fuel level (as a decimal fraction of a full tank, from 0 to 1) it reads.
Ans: value=0.25
